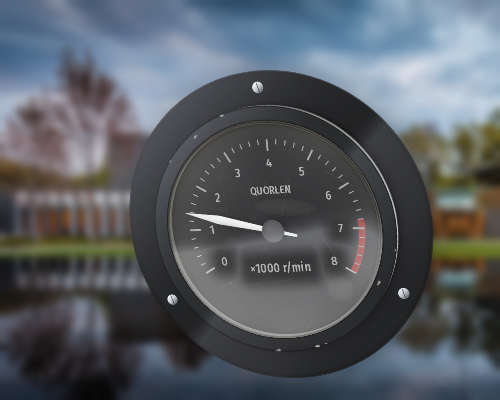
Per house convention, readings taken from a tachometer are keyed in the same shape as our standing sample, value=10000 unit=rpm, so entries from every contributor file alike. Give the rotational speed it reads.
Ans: value=1400 unit=rpm
